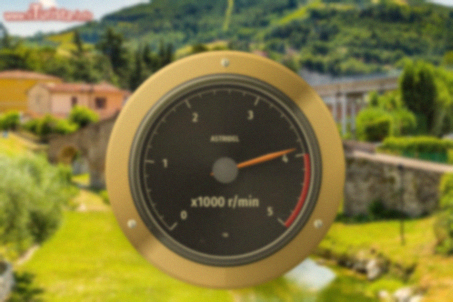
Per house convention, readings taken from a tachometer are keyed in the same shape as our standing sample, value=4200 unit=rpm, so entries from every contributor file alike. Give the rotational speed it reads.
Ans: value=3900 unit=rpm
